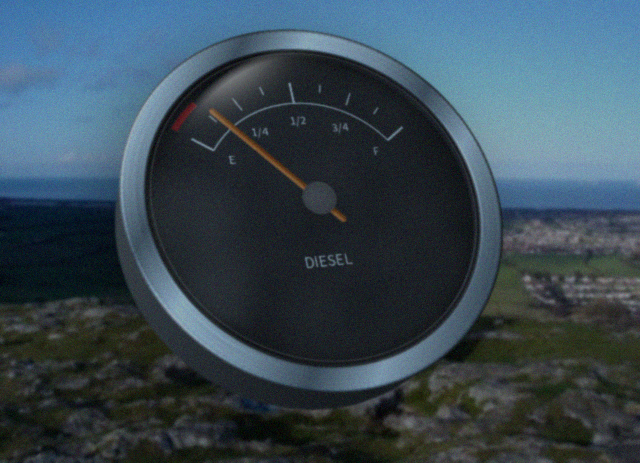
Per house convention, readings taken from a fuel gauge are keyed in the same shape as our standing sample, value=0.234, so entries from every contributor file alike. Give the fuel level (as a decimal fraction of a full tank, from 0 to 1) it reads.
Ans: value=0.125
